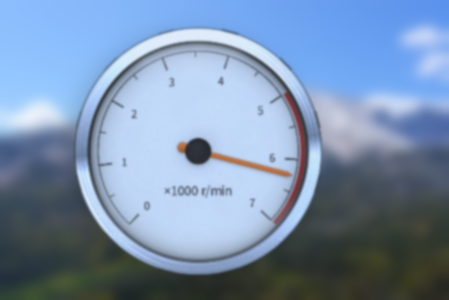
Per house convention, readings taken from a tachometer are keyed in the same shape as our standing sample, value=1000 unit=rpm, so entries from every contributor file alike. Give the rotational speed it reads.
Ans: value=6250 unit=rpm
